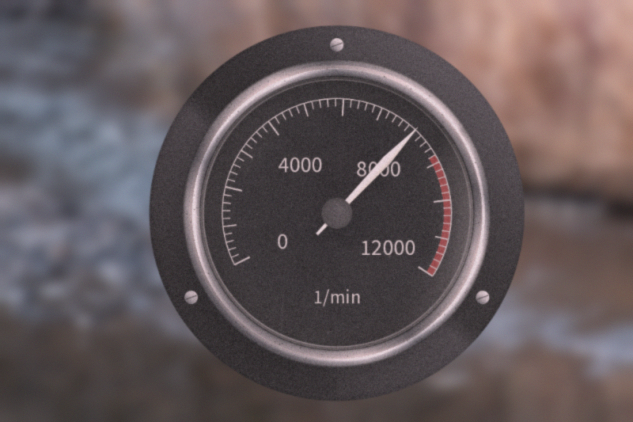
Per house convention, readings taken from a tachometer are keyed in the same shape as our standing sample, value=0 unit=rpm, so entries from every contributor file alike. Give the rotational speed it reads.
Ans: value=8000 unit=rpm
